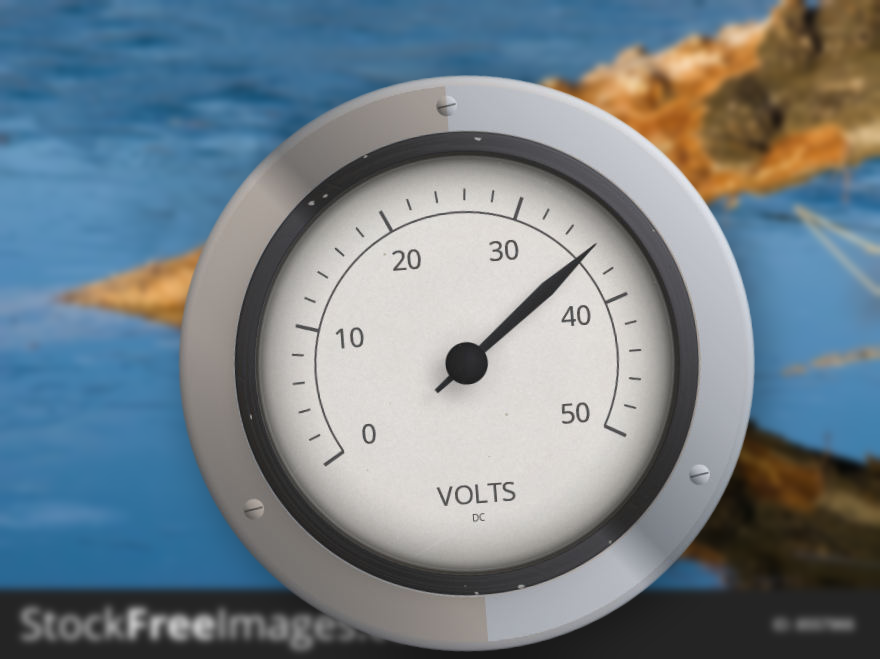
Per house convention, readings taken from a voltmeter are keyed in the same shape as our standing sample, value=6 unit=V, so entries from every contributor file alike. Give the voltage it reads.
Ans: value=36 unit=V
